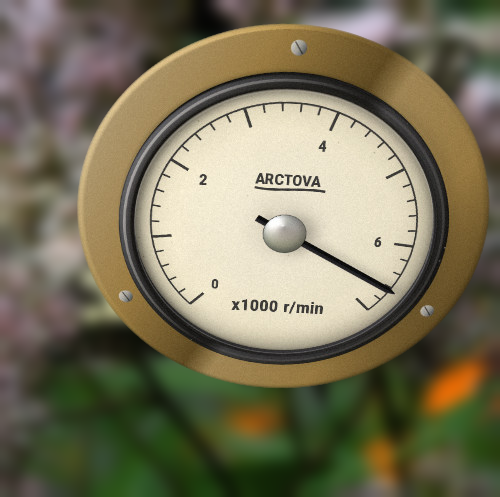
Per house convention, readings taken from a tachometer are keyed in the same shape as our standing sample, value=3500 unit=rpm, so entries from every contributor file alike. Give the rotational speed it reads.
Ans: value=6600 unit=rpm
